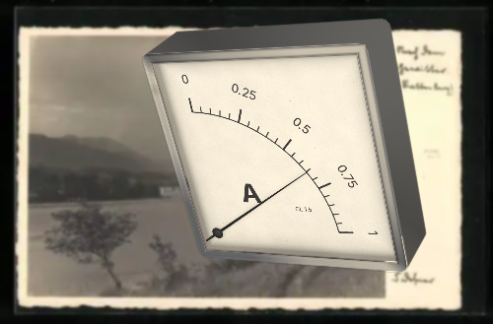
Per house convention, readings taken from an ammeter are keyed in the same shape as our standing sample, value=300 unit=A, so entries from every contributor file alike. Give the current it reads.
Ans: value=0.65 unit=A
